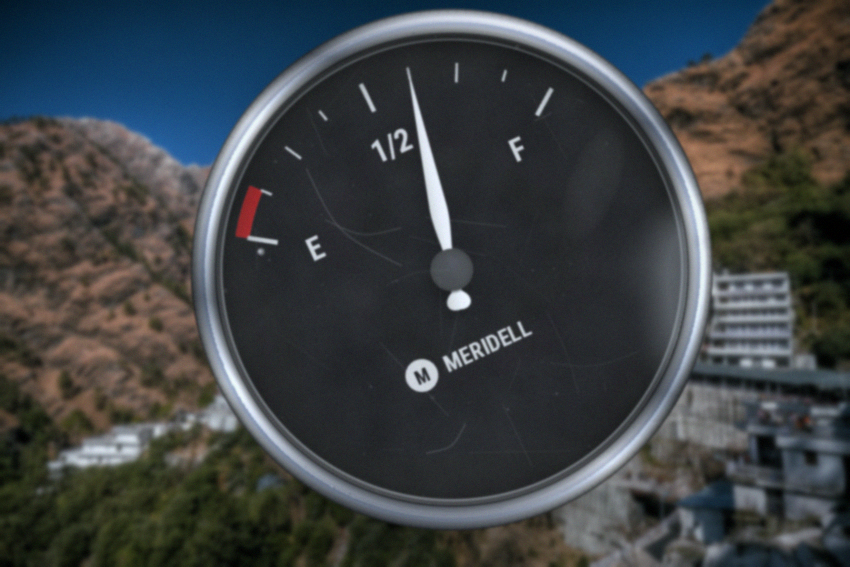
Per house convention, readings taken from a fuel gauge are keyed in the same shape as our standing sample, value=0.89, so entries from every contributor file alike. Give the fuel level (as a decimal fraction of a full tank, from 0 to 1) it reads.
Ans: value=0.625
